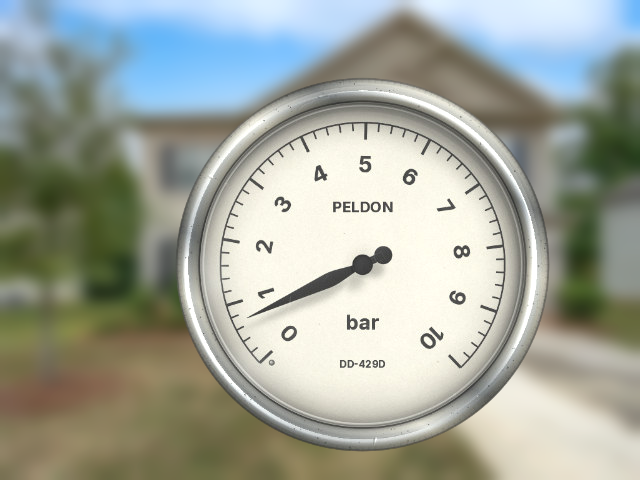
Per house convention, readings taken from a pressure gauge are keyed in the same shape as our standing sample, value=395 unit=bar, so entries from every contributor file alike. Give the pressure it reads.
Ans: value=0.7 unit=bar
